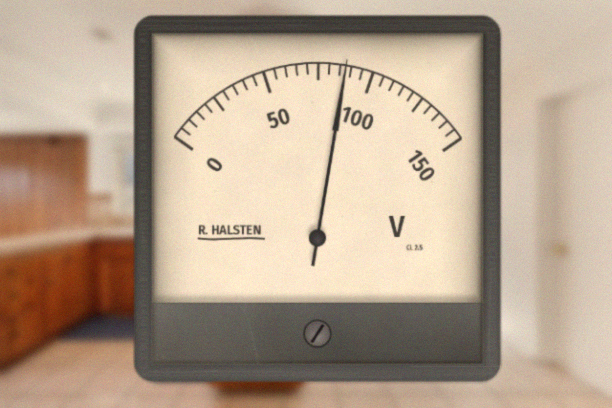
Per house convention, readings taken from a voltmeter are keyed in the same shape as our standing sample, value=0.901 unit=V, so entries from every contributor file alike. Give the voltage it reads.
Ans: value=87.5 unit=V
